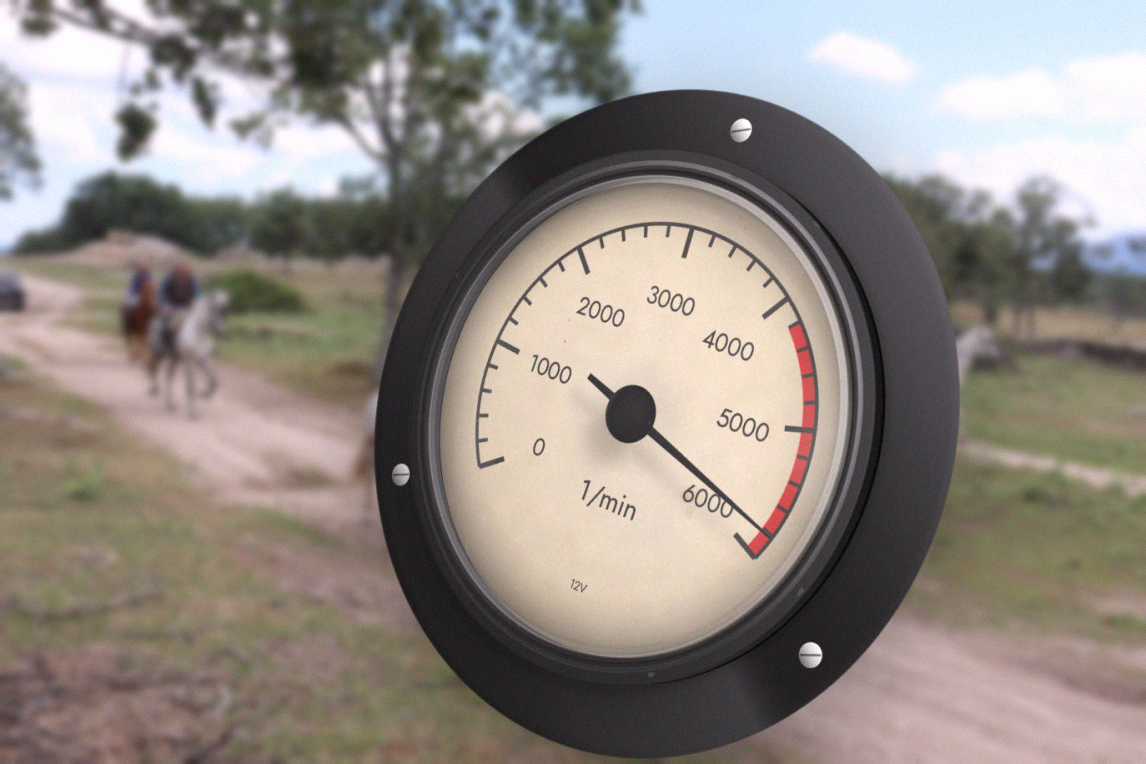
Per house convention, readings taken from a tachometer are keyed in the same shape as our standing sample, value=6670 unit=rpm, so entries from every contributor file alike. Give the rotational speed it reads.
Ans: value=5800 unit=rpm
